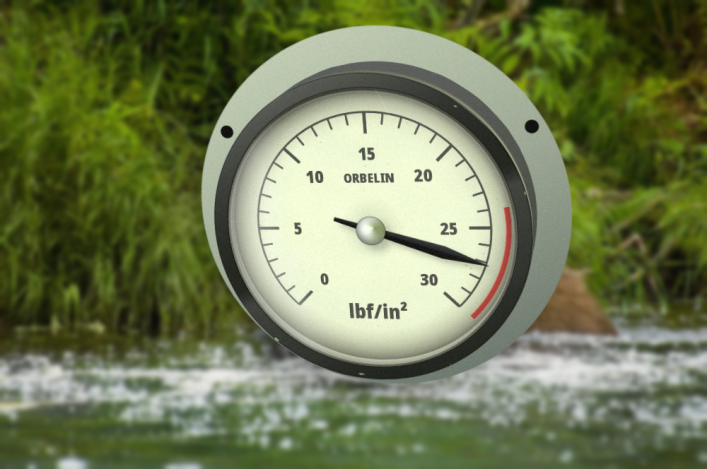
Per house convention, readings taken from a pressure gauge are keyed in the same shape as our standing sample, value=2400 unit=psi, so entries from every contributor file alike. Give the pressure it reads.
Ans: value=27 unit=psi
